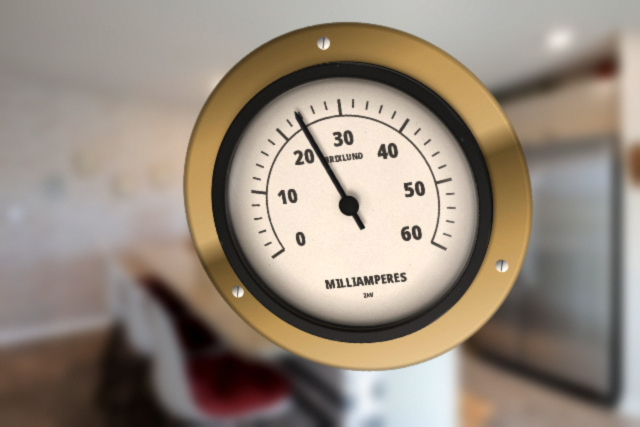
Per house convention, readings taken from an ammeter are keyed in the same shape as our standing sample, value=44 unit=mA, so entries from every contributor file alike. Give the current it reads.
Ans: value=24 unit=mA
